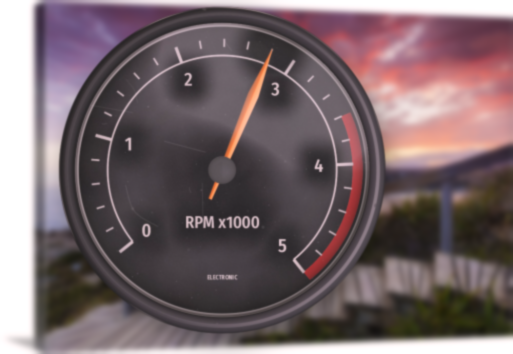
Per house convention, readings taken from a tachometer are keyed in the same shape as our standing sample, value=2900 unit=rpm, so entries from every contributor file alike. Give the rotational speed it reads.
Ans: value=2800 unit=rpm
